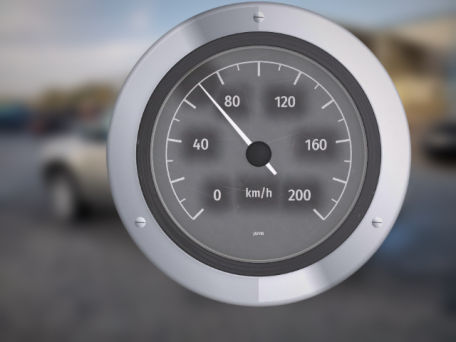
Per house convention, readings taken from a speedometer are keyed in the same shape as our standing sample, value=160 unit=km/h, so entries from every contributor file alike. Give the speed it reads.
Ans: value=70 unit=km/h
